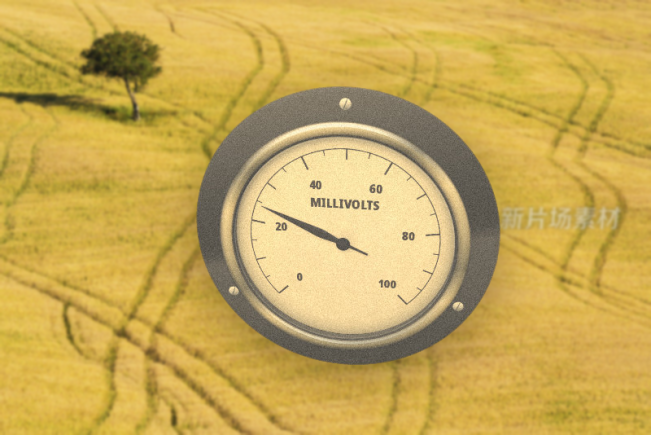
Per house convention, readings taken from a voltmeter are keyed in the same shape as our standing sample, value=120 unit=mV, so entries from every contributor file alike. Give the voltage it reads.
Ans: value=25 unit=mV
